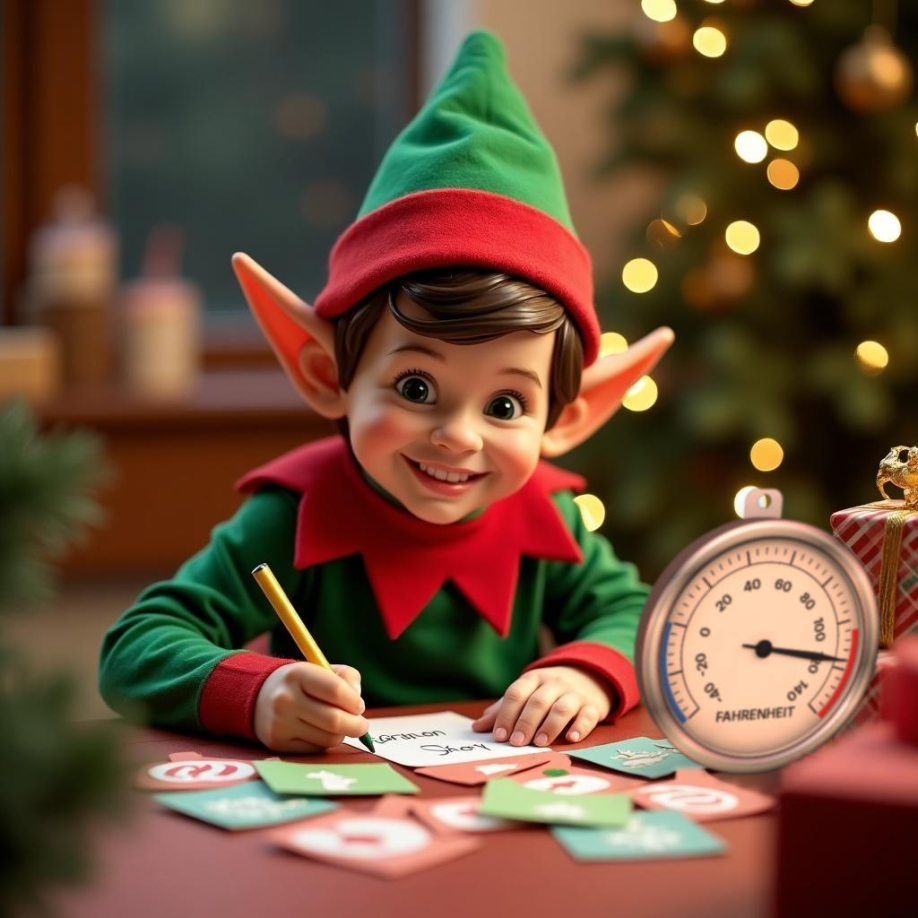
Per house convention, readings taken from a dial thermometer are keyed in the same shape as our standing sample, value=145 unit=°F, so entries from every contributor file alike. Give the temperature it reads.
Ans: value=116 unit=°F
